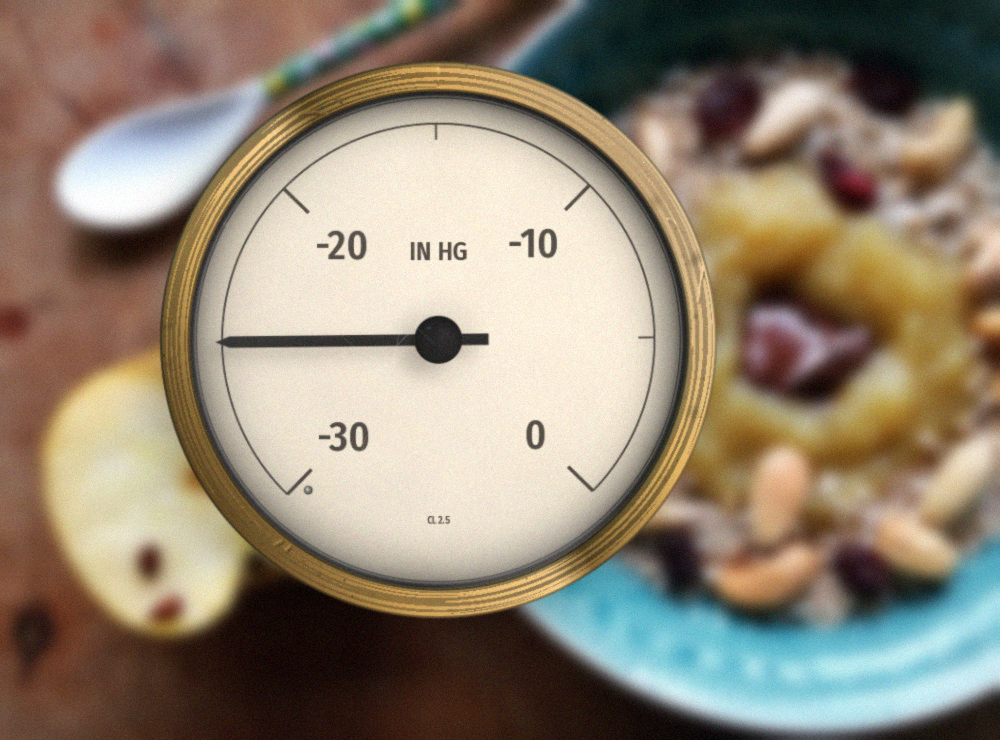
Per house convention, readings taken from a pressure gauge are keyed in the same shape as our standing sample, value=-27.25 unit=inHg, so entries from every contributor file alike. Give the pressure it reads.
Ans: value=-25 unit=inHg
